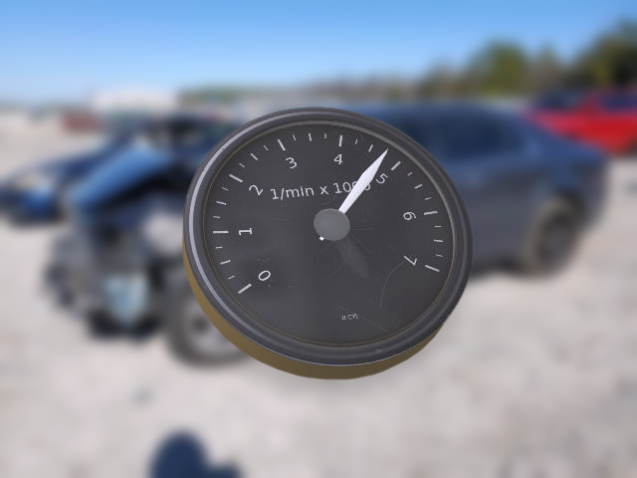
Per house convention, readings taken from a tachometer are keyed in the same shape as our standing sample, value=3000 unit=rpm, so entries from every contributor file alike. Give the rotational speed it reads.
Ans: value=4750 unit=rpm
